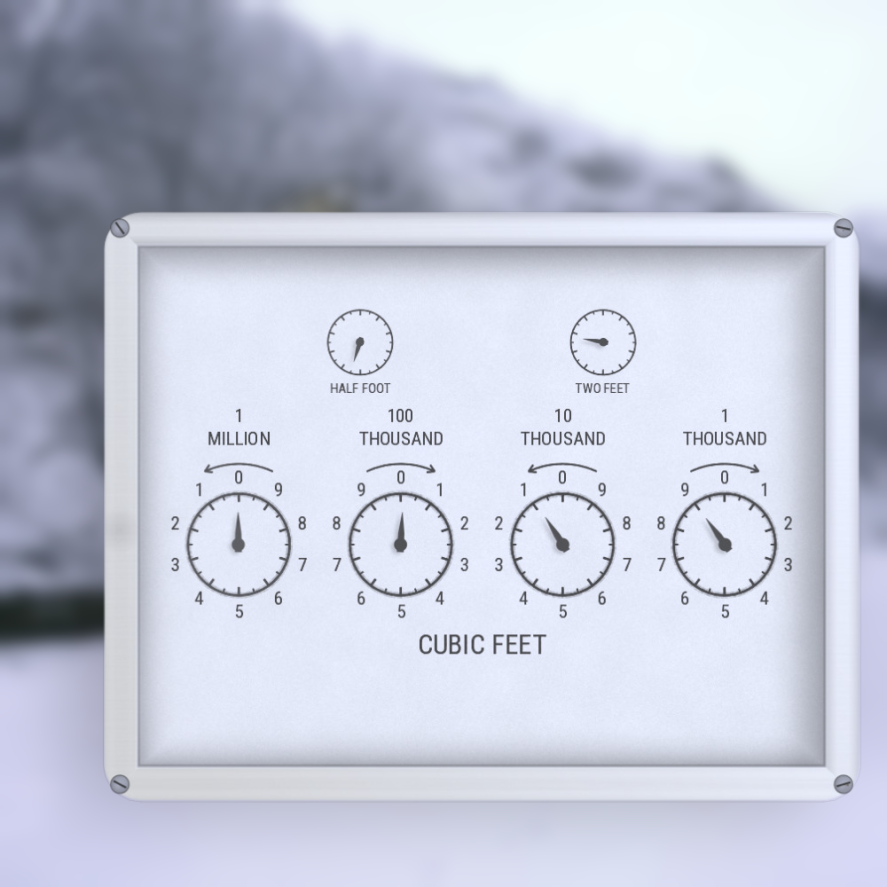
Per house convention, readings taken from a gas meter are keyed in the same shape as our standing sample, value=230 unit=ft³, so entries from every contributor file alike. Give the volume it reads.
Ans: value=900 unit=ft³
